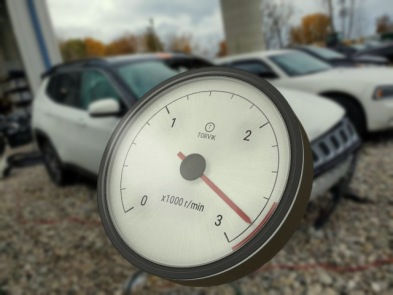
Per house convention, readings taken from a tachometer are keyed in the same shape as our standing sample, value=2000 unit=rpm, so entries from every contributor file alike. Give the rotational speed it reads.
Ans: value=2800 unit=rpm
